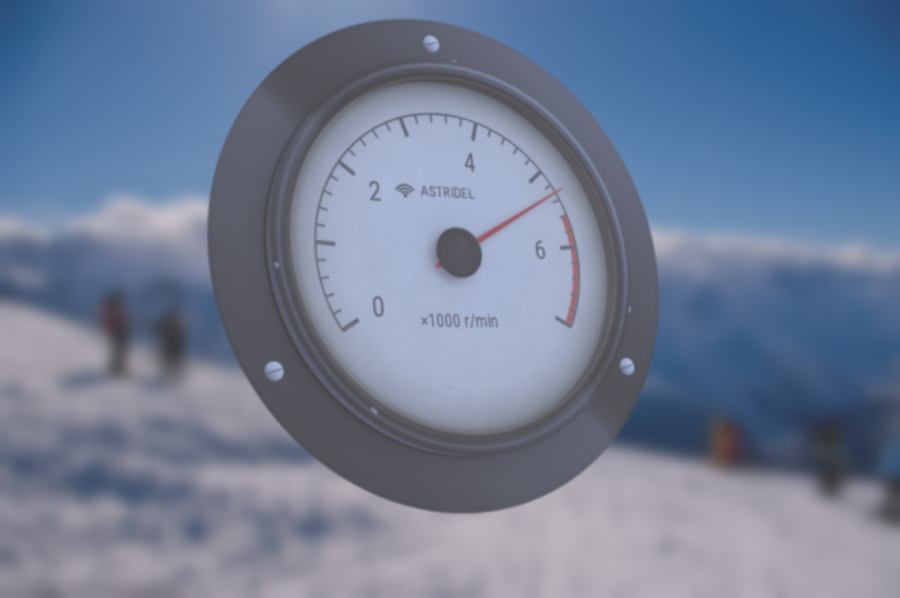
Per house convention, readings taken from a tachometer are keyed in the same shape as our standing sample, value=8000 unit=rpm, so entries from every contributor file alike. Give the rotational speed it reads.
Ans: value=5300 unit=rpm
